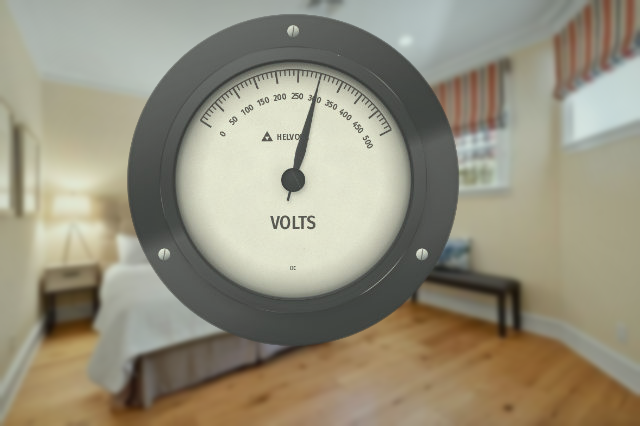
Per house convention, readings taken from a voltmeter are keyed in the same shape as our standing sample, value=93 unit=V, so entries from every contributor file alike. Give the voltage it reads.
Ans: value=300 unit=V
